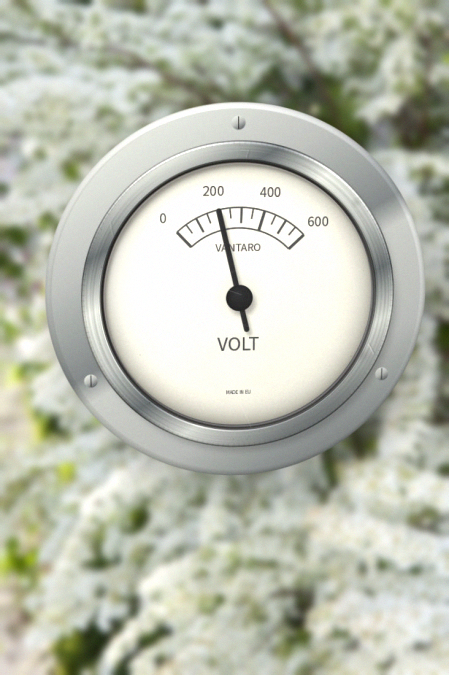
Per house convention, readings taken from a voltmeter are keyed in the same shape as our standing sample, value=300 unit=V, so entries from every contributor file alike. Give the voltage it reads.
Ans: value=200 unit=V
